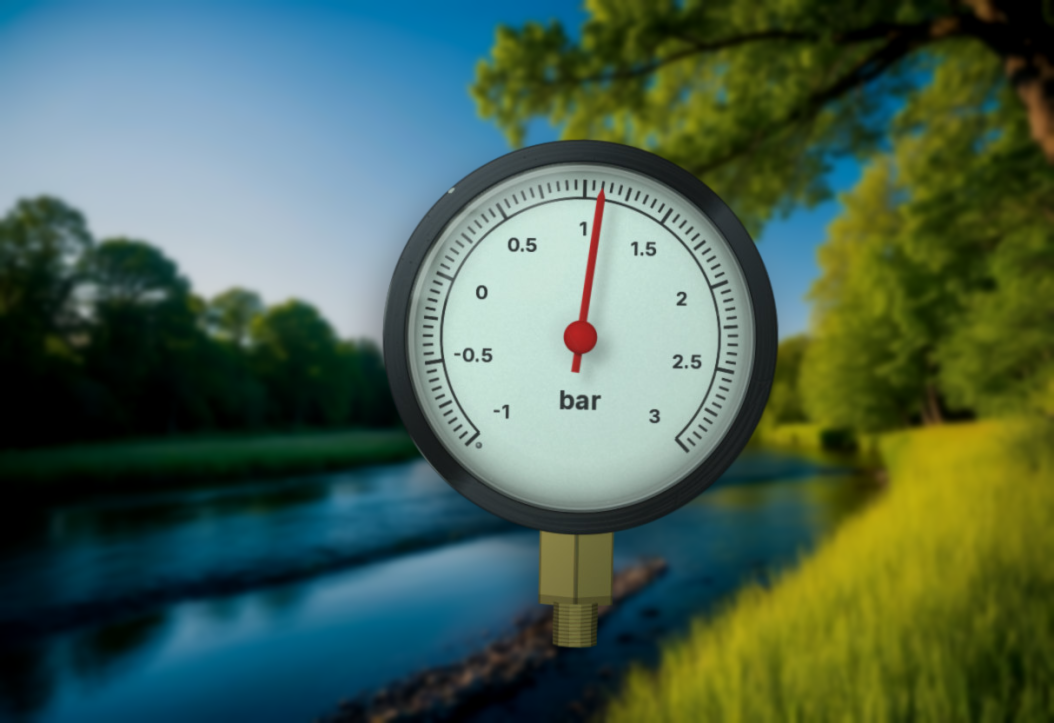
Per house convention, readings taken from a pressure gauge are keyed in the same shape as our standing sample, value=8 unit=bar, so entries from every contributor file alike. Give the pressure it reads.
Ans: value=1.1 unit=bar
